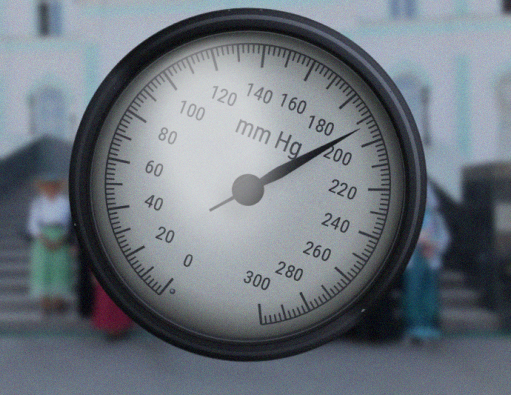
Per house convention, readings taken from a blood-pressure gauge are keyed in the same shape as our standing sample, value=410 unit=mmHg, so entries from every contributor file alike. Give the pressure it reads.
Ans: value=192 unit=mmHg
